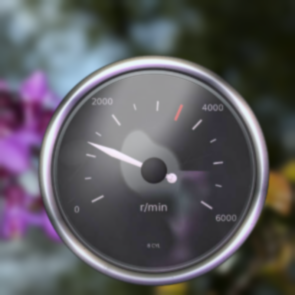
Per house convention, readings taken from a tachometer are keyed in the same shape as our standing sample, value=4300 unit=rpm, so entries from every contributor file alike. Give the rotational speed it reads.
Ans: value=1250 unit=rpm
